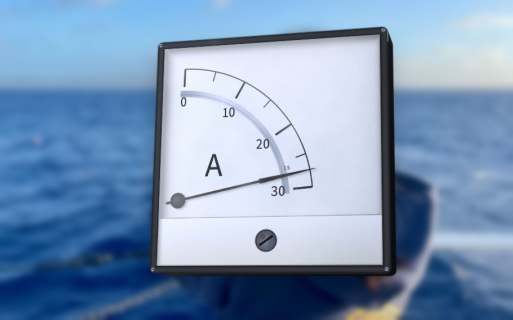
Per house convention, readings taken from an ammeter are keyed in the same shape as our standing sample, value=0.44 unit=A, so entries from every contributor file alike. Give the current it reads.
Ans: value=27.5 unit=A
